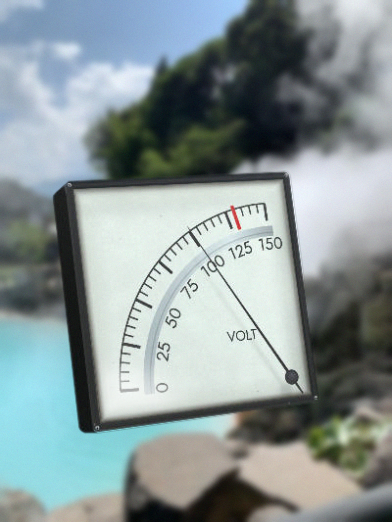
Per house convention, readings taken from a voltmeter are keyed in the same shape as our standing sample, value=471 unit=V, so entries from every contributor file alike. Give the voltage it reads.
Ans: value=100 unit=V
